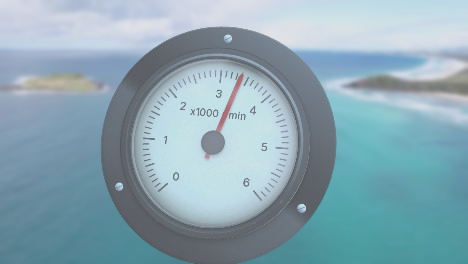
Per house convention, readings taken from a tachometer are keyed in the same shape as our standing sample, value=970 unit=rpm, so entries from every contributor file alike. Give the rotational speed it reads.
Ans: value=3400 unit=rpm
